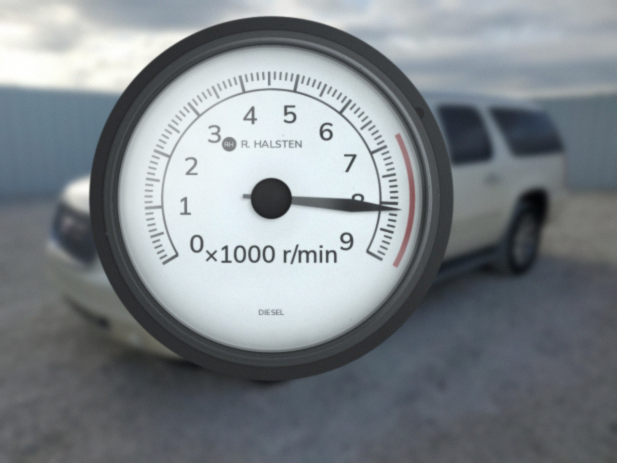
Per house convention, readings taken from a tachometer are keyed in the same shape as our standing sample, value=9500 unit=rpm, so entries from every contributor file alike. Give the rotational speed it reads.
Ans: value=8100 unit=rpm
